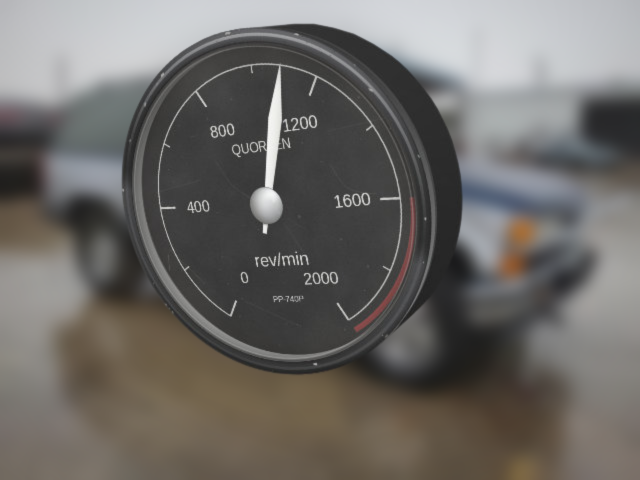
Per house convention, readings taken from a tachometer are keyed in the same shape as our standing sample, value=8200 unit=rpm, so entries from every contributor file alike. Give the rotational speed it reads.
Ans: value=1100 unit=rpm
